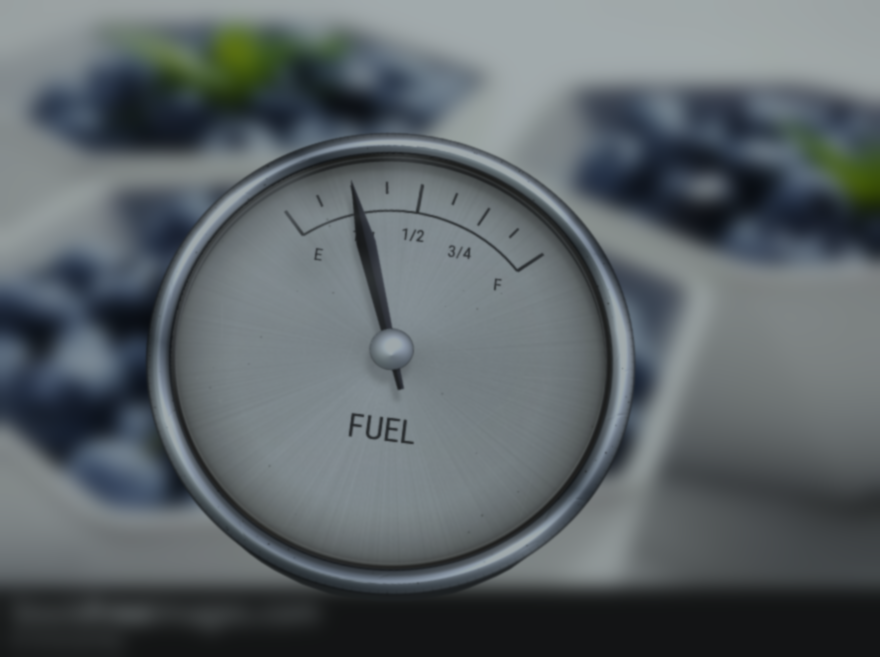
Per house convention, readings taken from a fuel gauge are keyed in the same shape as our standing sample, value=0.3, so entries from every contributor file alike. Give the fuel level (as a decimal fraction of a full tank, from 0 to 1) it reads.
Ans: value=0.25
